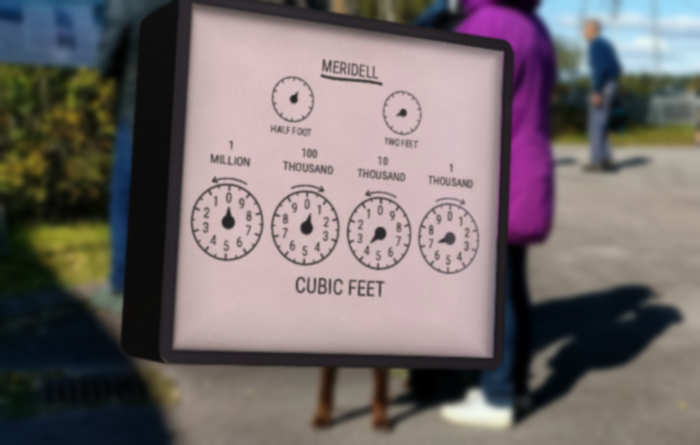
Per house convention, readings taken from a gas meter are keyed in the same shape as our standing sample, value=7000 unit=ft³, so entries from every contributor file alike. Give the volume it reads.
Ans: value=3700 unit=ft³
